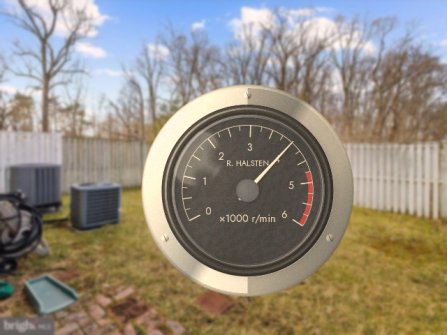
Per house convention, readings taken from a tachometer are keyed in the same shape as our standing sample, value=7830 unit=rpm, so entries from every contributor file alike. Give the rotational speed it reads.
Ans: value=4000 unit=rpm
